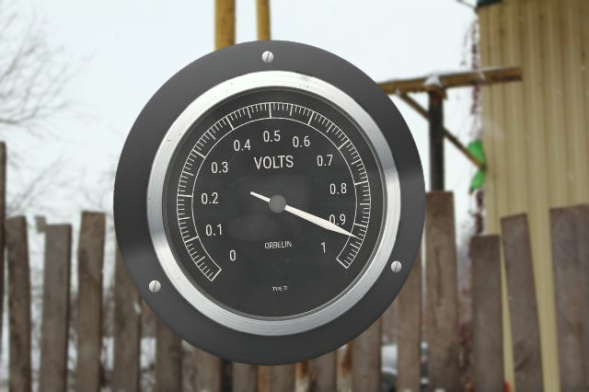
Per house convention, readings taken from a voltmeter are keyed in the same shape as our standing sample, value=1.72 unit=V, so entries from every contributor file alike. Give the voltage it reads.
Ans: value=0.93 unit=V
